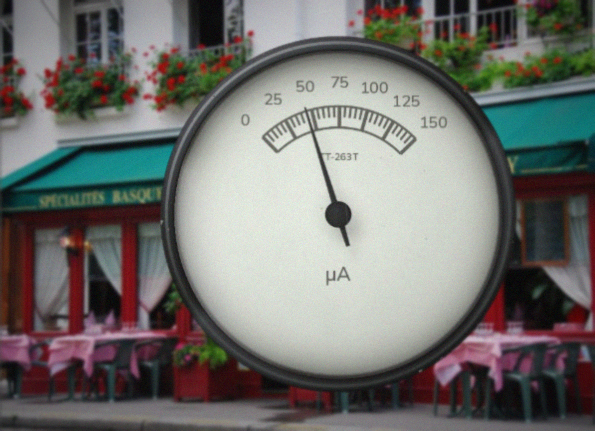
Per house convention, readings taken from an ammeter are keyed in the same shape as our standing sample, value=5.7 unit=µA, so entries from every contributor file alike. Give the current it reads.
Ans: value=45 unit=µA
